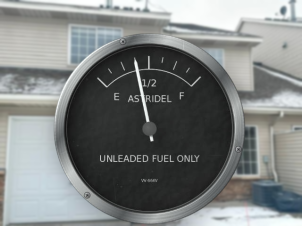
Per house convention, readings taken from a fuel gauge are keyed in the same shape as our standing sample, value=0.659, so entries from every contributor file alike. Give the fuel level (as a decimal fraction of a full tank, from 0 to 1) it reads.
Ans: value=0.375
